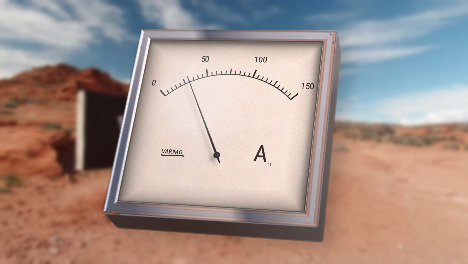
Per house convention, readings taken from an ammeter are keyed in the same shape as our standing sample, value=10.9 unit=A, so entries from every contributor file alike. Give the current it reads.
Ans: value=30 unit=A
